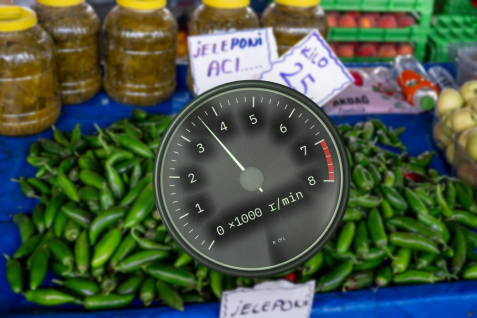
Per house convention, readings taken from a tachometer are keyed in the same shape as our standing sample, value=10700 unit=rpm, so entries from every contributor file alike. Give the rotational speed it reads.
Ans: value=3600 unit=rpm
